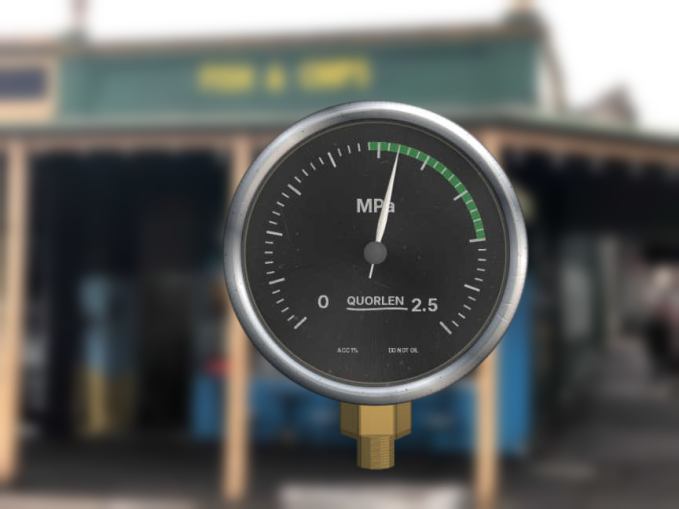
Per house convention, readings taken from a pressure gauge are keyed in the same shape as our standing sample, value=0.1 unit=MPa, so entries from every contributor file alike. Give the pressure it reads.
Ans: value=1.35 unit=MPa
